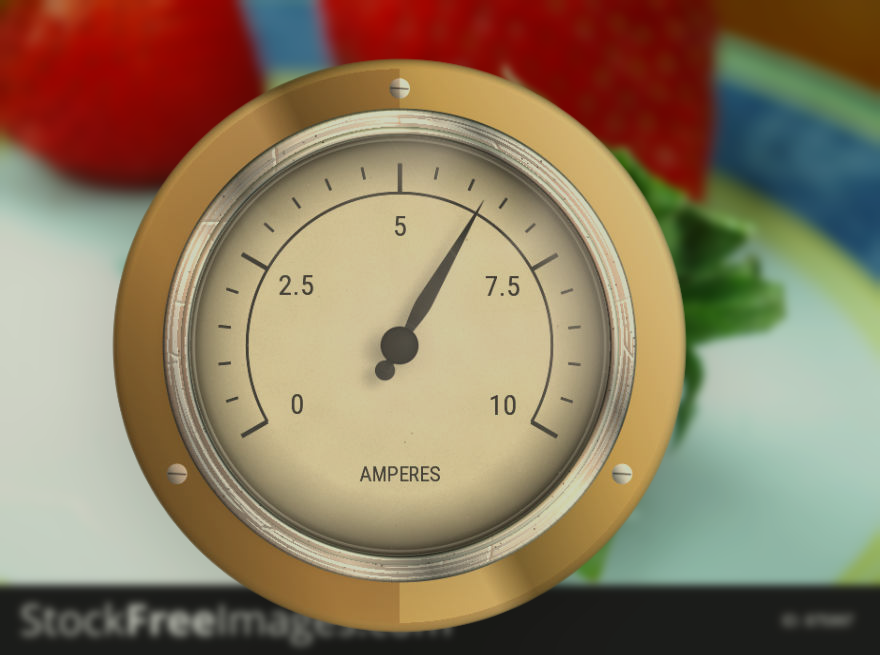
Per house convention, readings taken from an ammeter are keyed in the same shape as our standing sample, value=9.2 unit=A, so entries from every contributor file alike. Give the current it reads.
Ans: value=6.25 unit=A
